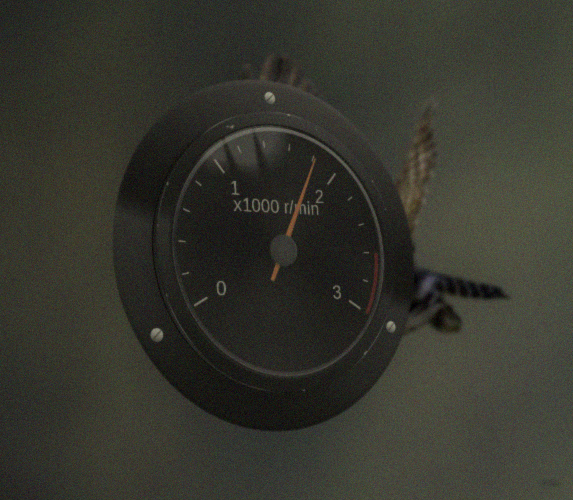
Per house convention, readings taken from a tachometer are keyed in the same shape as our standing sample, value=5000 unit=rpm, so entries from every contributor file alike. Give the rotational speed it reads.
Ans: value=1800 unit=rpm
